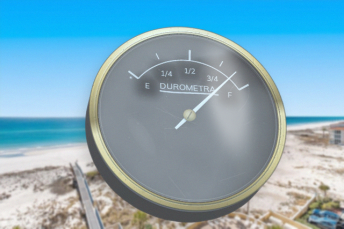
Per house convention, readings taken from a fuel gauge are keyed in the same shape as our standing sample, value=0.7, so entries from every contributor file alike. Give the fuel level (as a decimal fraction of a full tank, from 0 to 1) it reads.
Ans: value=0.875
